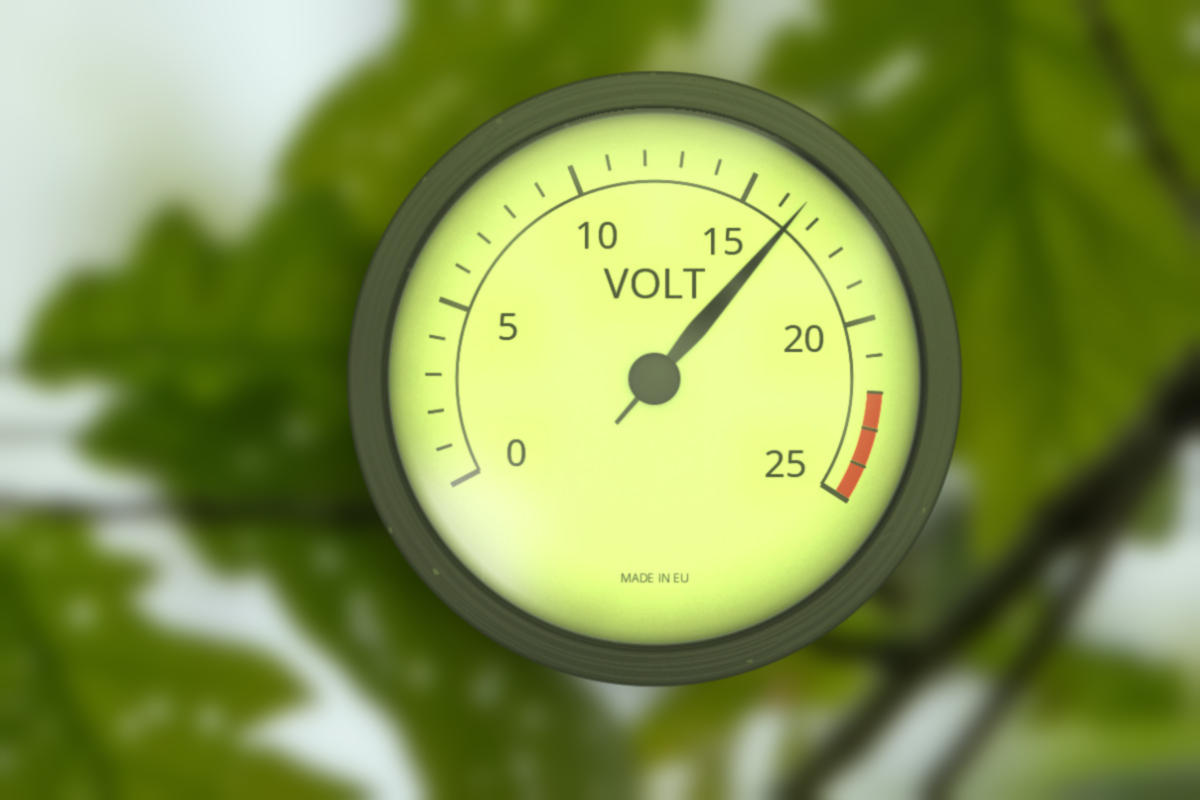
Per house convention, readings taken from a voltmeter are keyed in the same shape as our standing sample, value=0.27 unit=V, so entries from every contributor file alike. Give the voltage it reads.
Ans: value=16.5 unit=V
